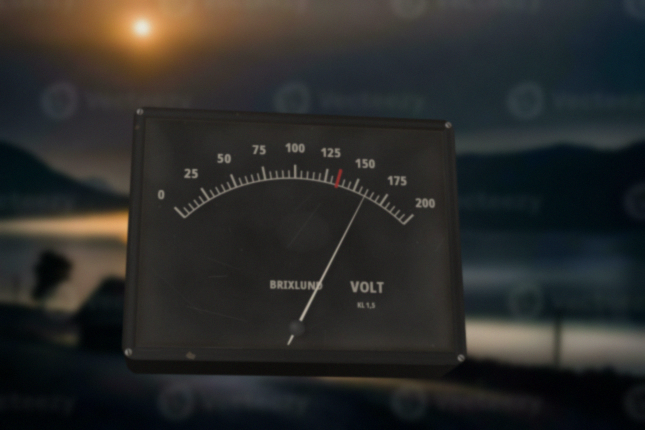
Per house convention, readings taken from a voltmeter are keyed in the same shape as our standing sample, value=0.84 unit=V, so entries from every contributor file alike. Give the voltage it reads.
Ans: value=160 unit=V
